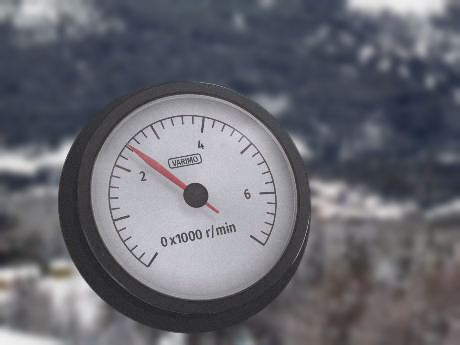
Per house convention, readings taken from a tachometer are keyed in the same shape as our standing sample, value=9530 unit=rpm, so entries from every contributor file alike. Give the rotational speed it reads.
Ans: value=2400 unit=rpm
